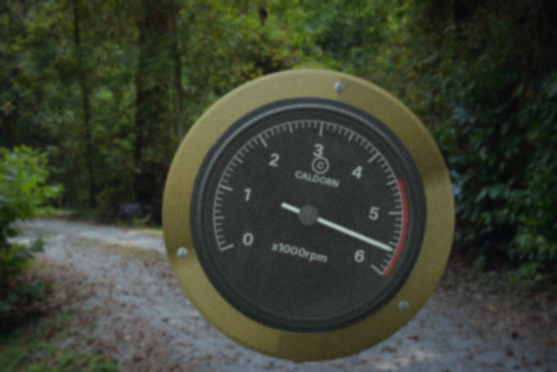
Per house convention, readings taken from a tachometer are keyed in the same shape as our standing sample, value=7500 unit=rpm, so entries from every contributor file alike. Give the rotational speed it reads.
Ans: value=5600 unit=rpm
